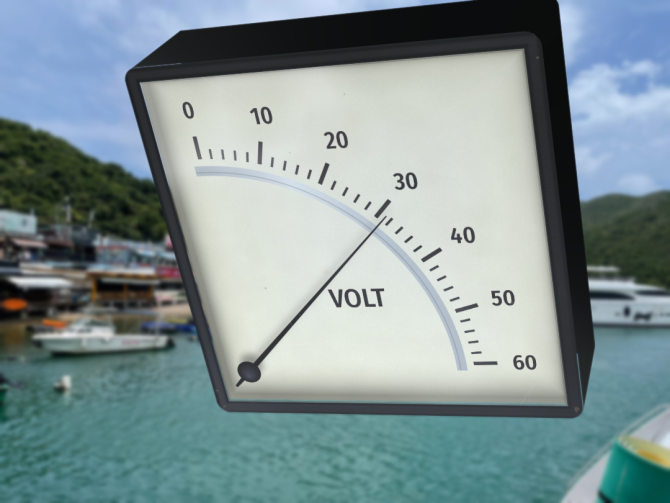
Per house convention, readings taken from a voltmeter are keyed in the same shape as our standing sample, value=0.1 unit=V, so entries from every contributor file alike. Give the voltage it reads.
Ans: value=31 unit=V
